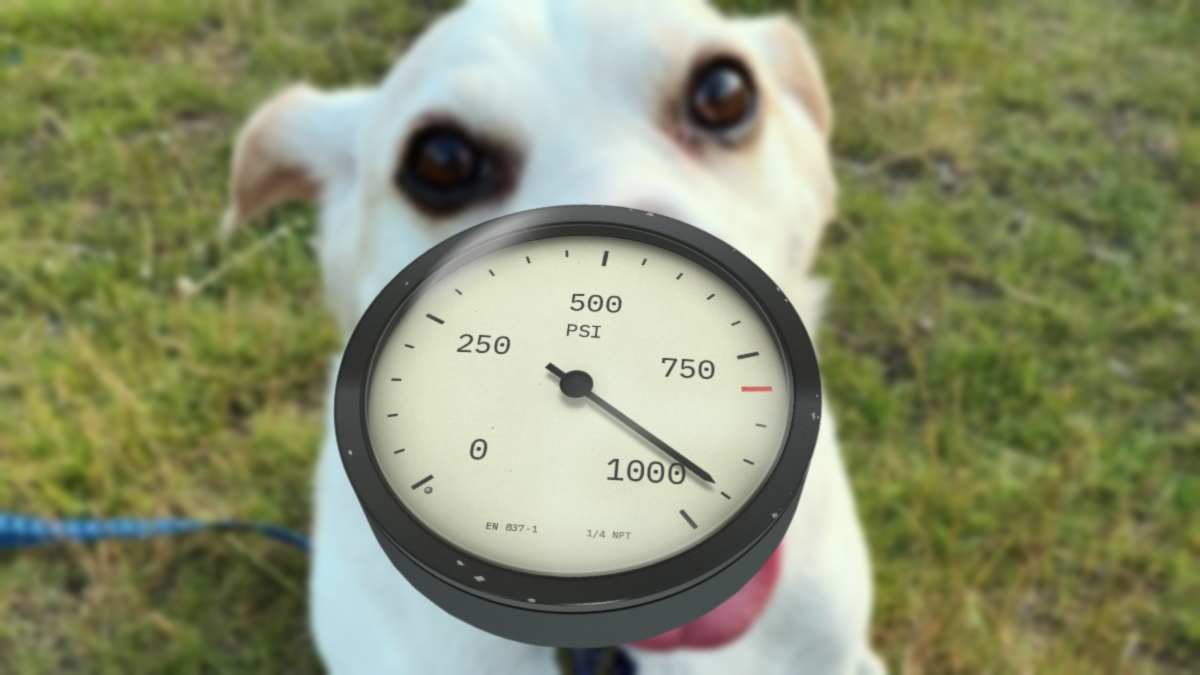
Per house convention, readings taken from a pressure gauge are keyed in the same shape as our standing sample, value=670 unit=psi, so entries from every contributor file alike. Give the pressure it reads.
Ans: value=950 unit=psi
